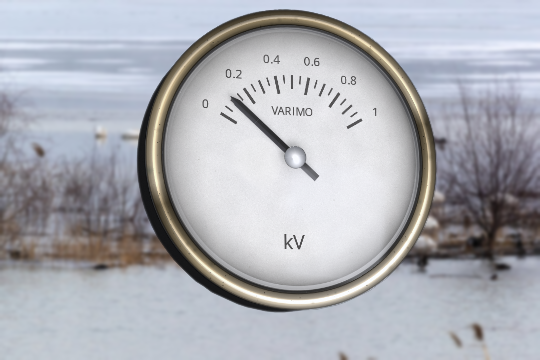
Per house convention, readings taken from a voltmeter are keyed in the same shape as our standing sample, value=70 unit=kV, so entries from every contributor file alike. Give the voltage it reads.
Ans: value=0.1 unit=kV
